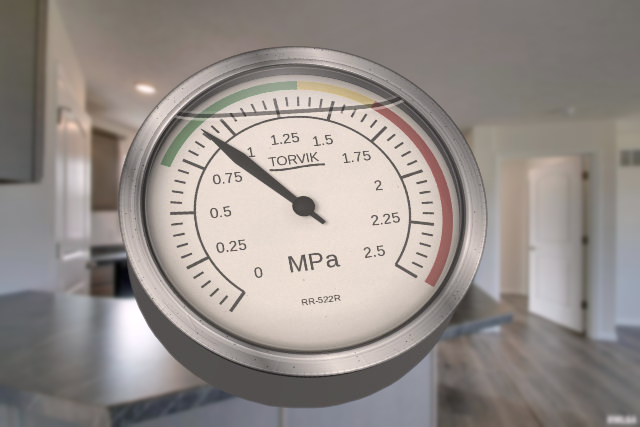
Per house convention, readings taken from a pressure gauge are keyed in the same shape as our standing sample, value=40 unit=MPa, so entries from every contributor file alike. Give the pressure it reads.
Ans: value=0.9 unit=MPa
